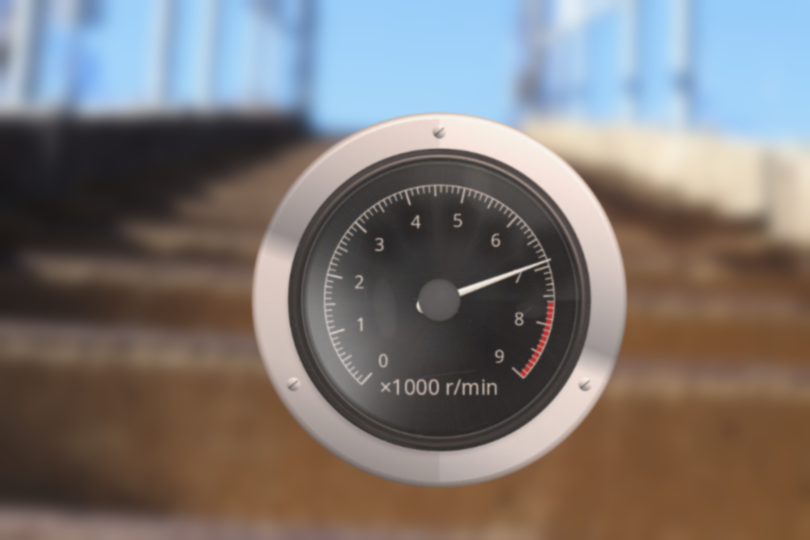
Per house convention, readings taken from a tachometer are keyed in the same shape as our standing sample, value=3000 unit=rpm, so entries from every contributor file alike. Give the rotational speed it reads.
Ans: value=6900 unit=rpm
